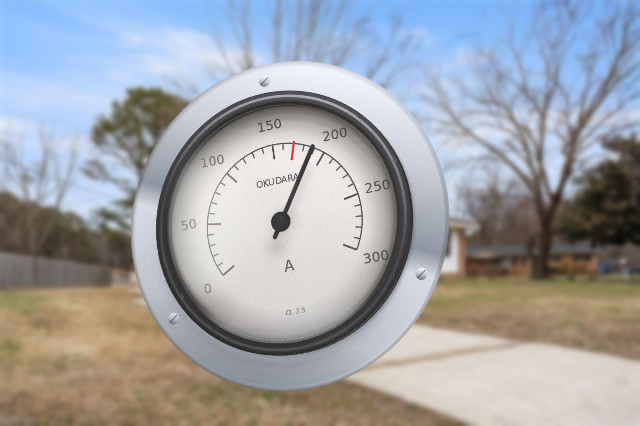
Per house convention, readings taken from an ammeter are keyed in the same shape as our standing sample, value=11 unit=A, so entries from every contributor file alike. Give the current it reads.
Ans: value=190 unit=A
